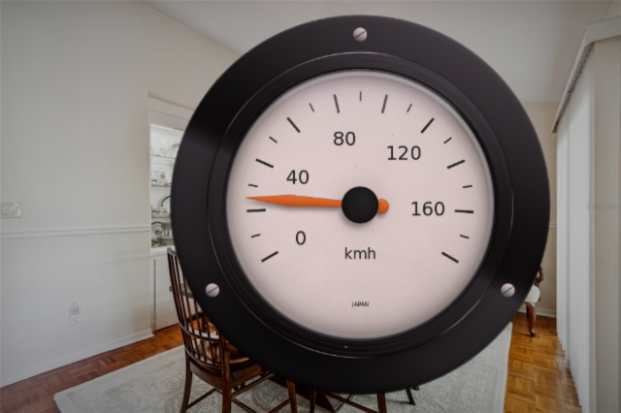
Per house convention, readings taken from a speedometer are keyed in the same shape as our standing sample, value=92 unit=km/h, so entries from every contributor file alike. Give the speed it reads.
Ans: value=25 unit=km/h
